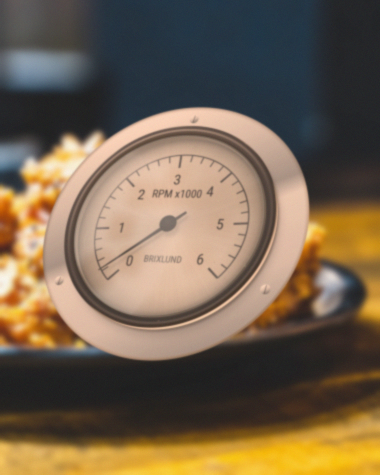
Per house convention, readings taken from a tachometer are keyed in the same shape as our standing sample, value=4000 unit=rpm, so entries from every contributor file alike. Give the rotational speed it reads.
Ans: value=200 unit=rpm
